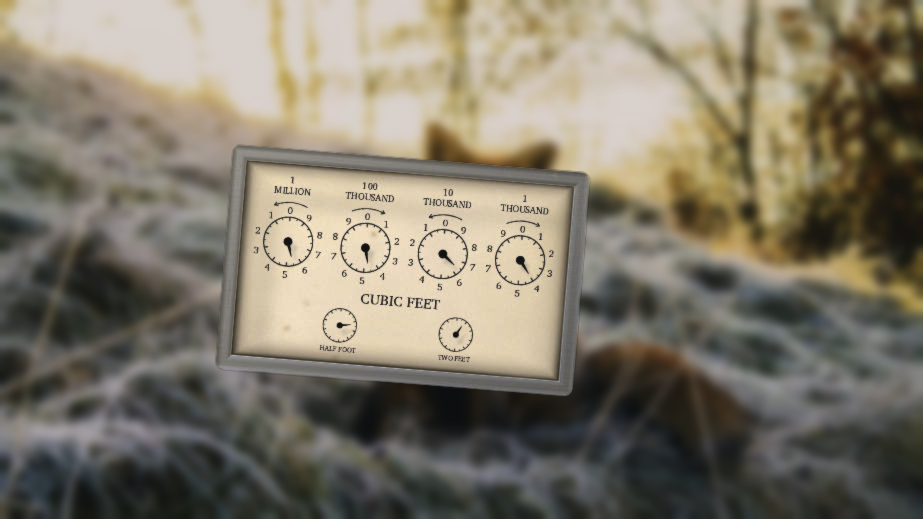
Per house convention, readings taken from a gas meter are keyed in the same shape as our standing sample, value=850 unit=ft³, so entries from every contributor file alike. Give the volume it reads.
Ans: value=546400 unit=ft³
